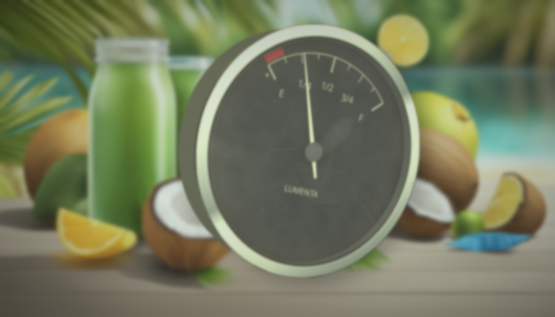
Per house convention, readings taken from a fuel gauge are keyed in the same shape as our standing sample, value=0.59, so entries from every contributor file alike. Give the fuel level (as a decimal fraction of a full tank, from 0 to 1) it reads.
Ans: value=0.25
